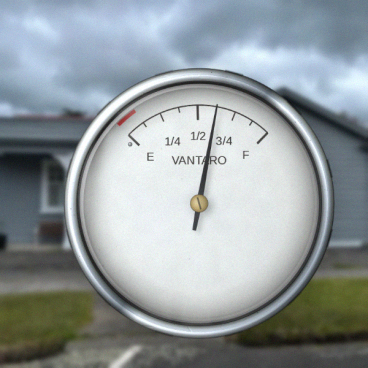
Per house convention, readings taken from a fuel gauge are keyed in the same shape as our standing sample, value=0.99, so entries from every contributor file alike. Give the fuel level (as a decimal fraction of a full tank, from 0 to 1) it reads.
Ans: value=0.625
